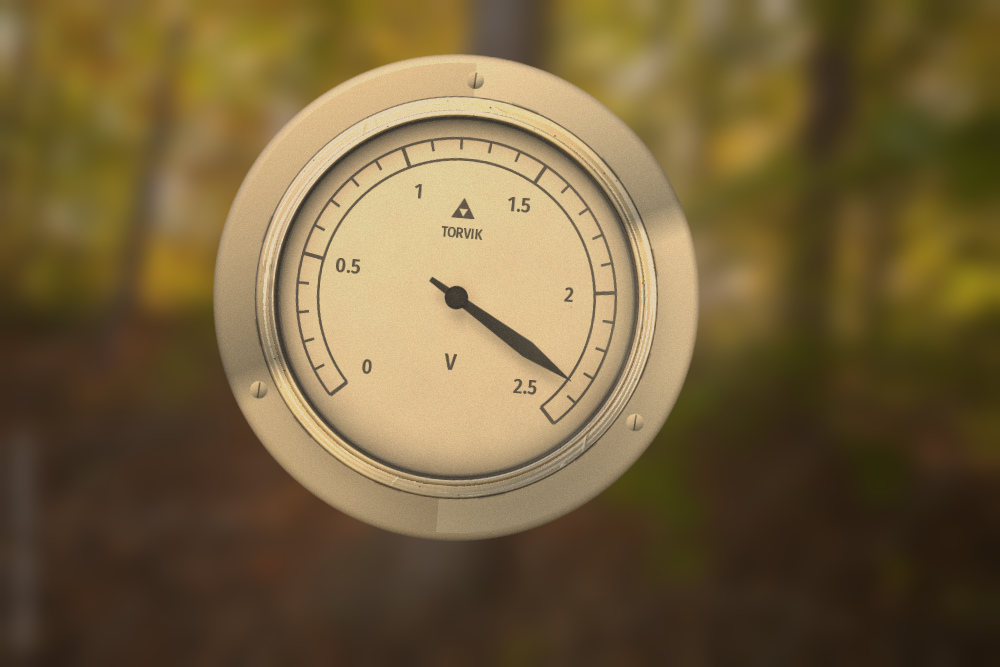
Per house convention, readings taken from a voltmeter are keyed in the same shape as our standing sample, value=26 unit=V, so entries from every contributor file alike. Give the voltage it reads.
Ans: value=2.35 unit=V
